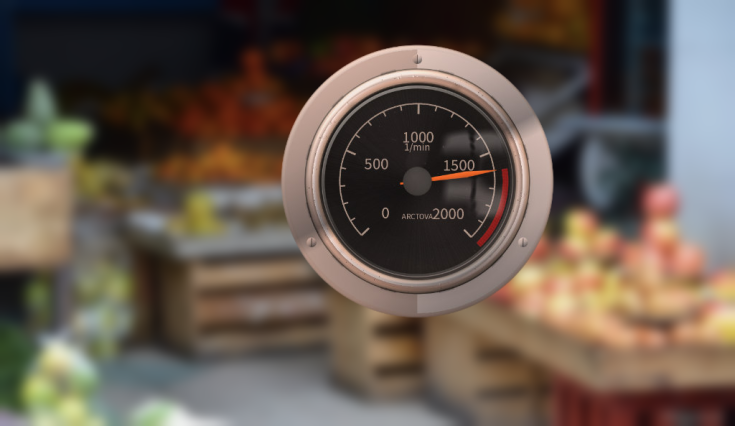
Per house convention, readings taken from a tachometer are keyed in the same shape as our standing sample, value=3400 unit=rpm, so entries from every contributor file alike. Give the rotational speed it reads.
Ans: value=1600 unit=rpm
